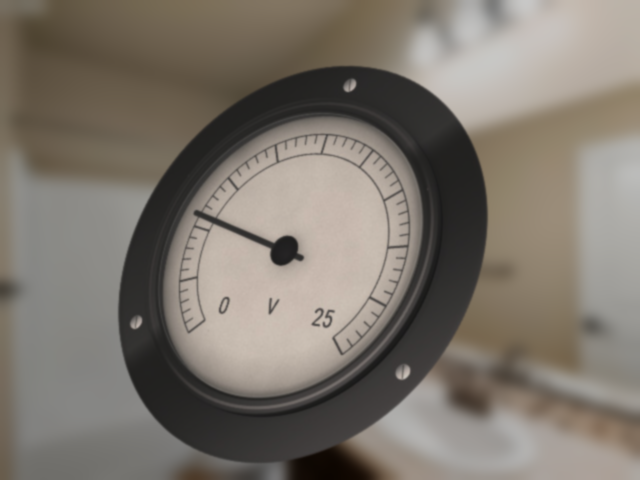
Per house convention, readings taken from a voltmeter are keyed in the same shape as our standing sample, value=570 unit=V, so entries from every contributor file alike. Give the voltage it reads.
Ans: value=5.5 unit=V
